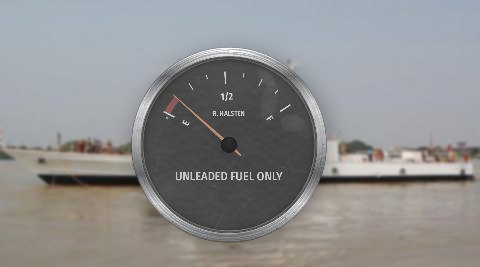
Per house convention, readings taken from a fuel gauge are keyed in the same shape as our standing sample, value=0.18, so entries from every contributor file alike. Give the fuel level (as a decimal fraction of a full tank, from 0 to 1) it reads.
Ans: value=0.125
